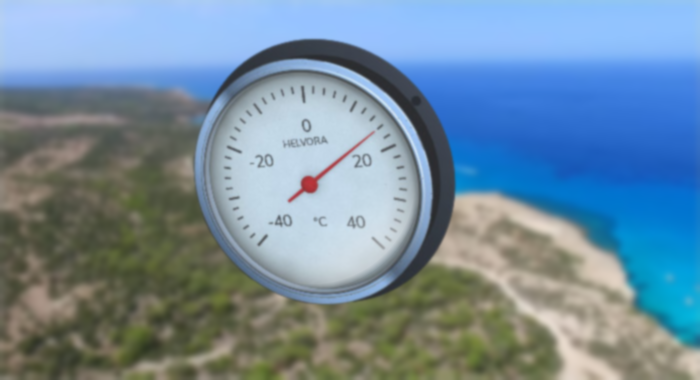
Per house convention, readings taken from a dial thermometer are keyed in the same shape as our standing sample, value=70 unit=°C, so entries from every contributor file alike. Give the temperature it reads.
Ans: value=16 unit=°C
